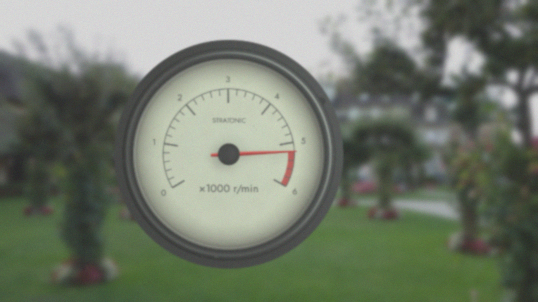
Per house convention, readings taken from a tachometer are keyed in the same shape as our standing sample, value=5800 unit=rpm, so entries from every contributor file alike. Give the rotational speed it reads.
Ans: value=5200 unit=rpm
